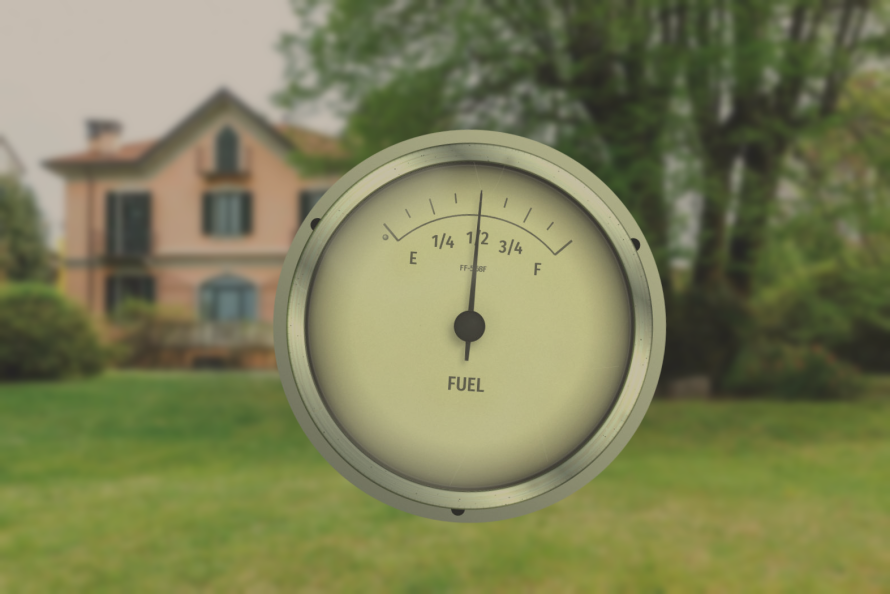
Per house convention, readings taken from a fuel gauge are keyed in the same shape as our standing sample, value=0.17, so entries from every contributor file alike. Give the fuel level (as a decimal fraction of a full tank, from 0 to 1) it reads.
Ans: value=0.5
